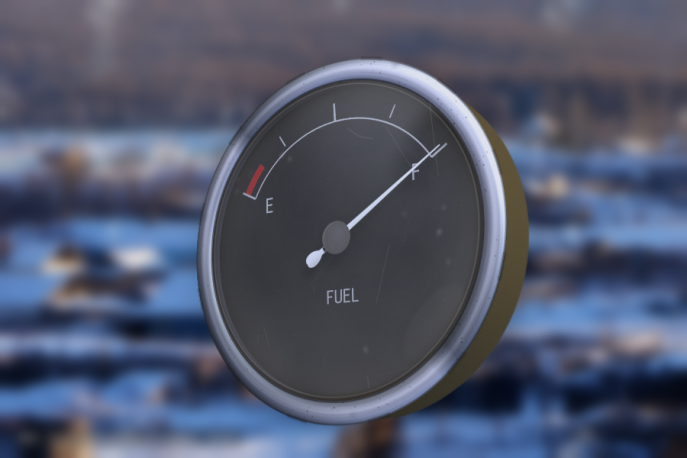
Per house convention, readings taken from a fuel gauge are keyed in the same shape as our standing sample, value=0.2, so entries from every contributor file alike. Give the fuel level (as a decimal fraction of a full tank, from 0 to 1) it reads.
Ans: value=1
